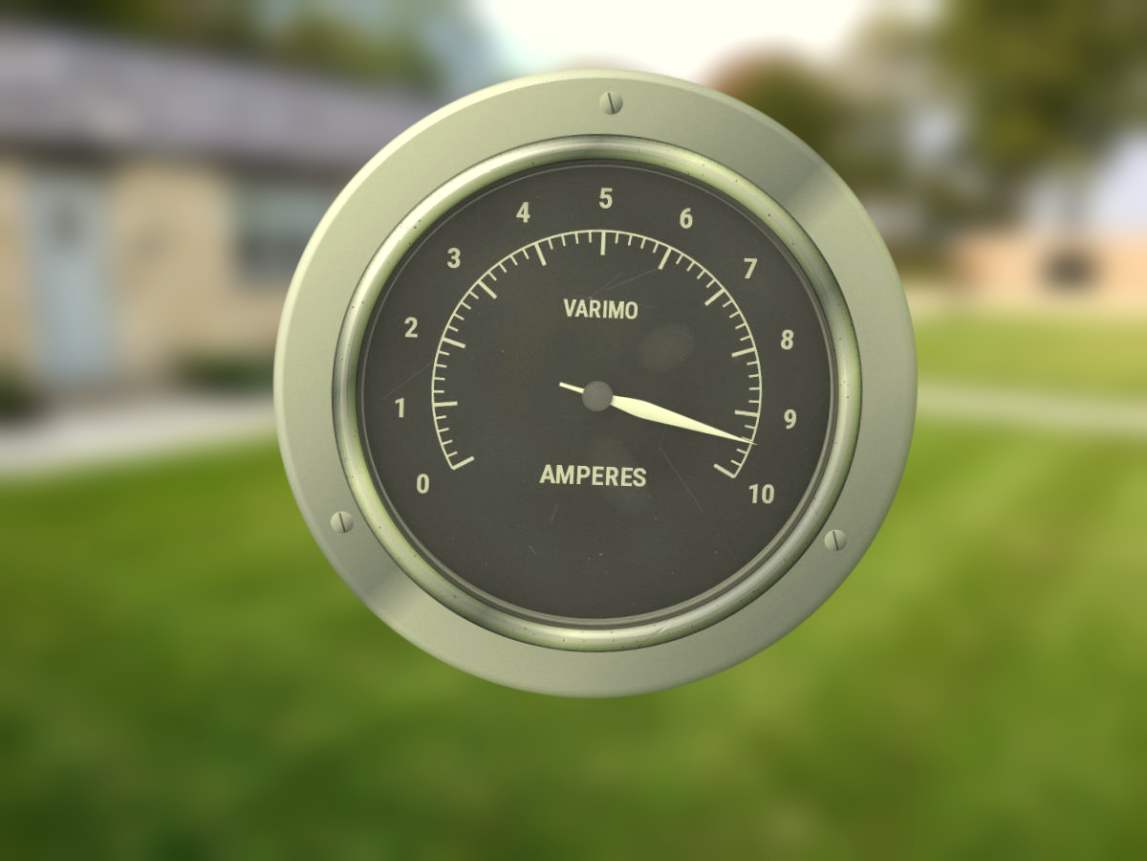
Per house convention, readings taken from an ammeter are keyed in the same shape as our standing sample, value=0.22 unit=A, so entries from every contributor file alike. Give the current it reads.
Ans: value=9.4 unit=A
